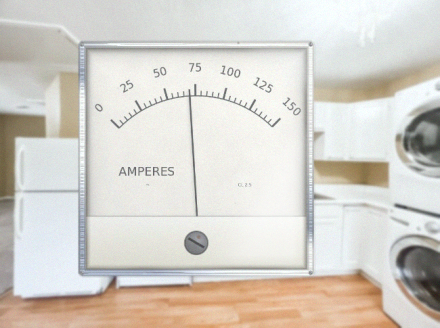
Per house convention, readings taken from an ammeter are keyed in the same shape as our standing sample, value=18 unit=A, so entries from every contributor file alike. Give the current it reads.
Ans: value=70 unit=A
